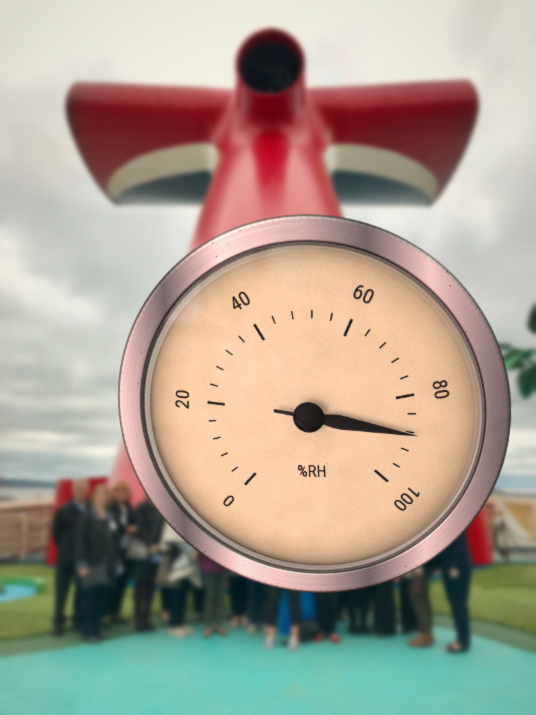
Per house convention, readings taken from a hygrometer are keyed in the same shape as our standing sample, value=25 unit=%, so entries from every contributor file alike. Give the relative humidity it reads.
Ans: value=88 unit=%
